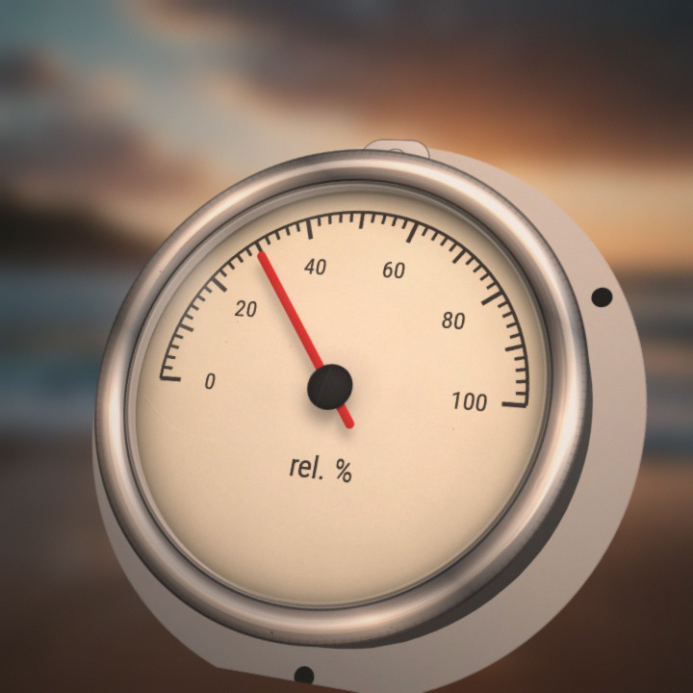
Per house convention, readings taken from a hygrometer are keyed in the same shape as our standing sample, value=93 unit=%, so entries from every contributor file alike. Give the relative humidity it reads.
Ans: value=30 unit=%
